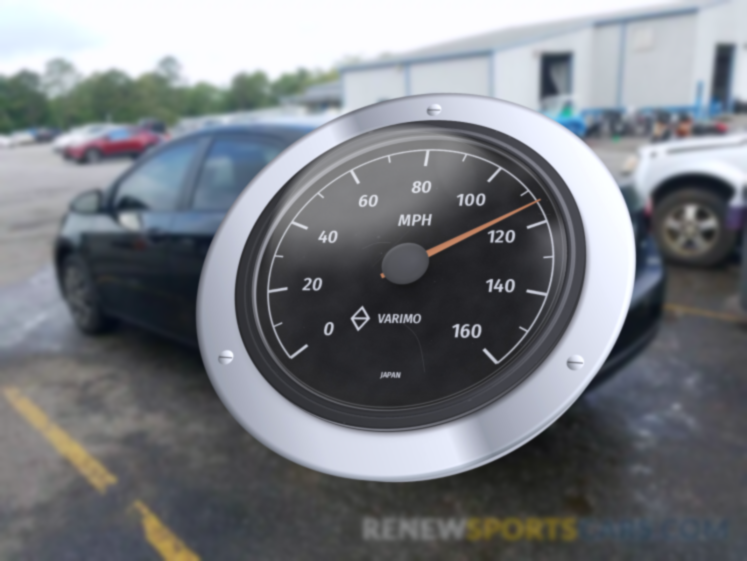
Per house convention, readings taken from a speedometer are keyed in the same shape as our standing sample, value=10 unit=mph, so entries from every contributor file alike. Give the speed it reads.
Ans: value=115 unit=mph
